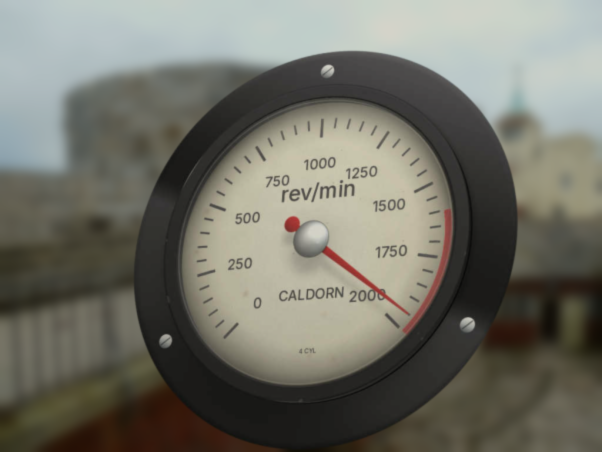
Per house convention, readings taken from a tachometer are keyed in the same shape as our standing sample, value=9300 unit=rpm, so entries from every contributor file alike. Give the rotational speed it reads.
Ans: value=1950 unit=rpm
